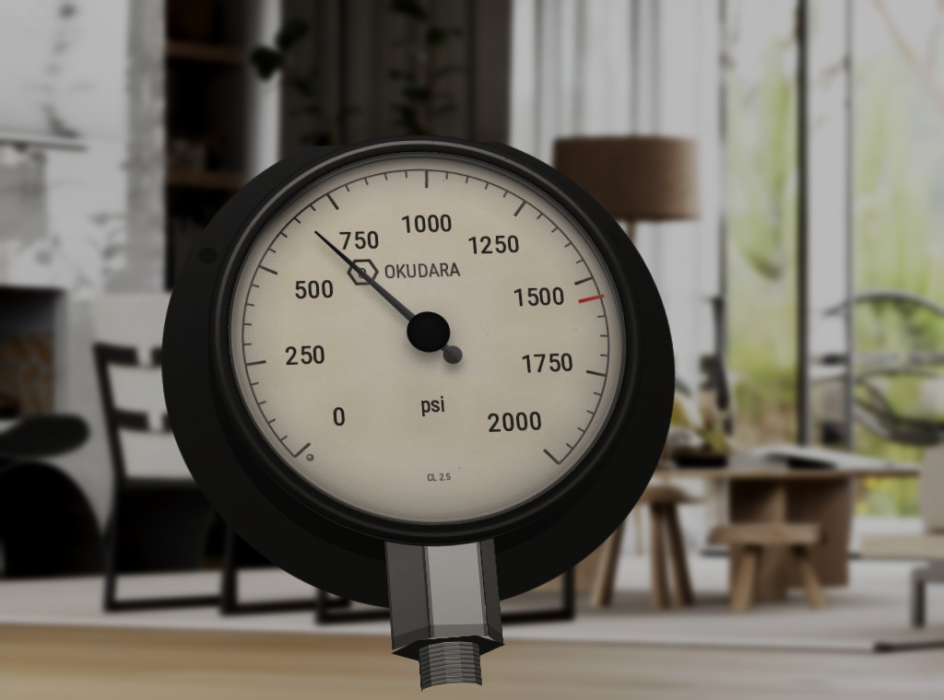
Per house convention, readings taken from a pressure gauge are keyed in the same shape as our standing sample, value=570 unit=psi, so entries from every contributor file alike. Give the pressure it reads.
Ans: value=650 unit=psi
